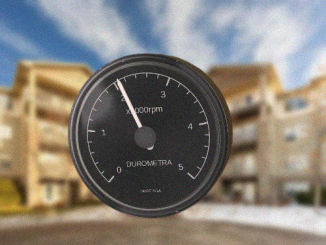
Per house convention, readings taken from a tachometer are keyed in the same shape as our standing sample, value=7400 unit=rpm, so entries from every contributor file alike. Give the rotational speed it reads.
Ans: value=2100 unit=rpm
